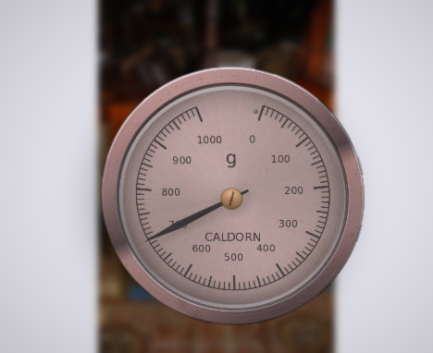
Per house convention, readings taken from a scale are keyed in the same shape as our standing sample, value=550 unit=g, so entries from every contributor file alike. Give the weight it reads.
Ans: value=700 unit=g
